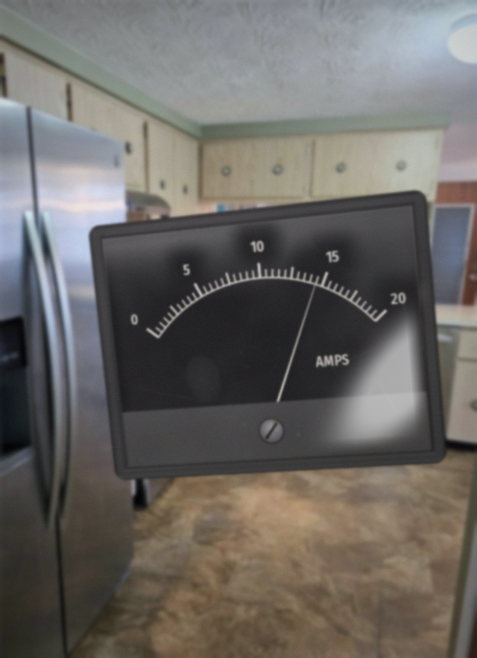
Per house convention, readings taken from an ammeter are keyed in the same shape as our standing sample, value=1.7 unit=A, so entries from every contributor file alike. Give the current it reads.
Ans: value=14.5 unit=A
